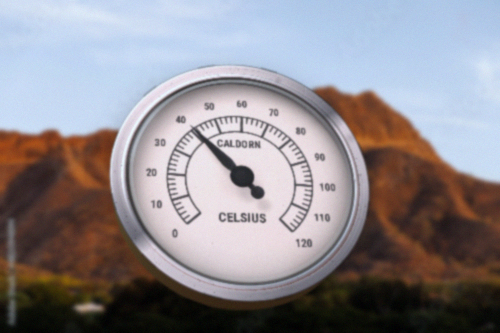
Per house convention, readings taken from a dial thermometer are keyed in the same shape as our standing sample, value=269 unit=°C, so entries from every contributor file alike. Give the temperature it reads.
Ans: value=40 unit=°C
